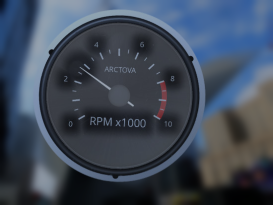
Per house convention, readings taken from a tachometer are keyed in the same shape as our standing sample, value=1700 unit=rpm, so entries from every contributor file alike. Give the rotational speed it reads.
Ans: value=2750 unit=rpm
